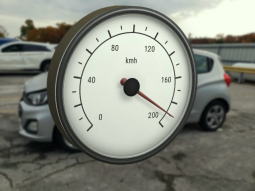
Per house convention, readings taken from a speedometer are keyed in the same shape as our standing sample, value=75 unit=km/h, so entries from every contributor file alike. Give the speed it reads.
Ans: value=190 unit=km/h
